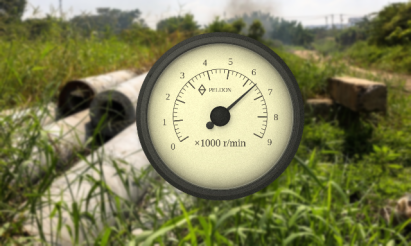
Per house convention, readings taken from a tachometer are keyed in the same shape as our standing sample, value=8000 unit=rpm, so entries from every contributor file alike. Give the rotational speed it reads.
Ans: value=6400 unit=rpm
